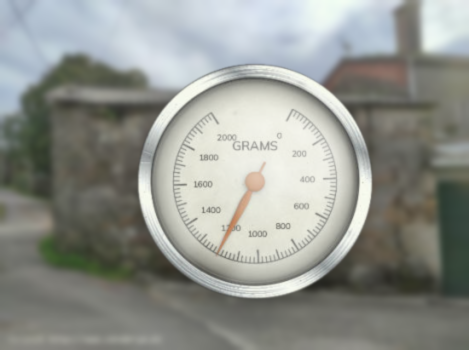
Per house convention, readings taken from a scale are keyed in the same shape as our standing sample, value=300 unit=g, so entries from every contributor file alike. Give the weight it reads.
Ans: value=1200 unit=g
